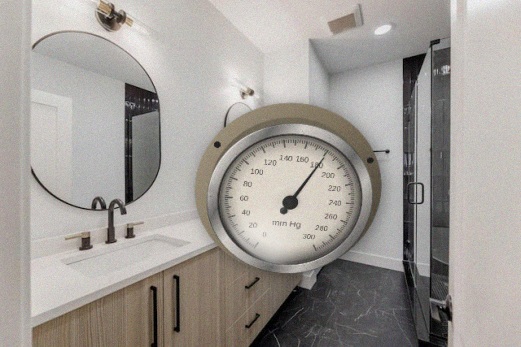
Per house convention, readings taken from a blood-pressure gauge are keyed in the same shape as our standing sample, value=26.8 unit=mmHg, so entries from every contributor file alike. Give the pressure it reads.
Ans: value=180 unit=mmHg
